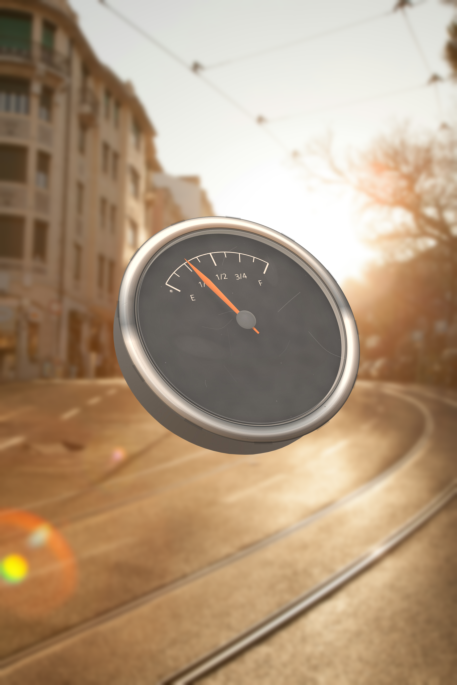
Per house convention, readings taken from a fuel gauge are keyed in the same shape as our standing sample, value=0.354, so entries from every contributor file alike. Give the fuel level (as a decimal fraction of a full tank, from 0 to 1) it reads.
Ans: value=0.25
